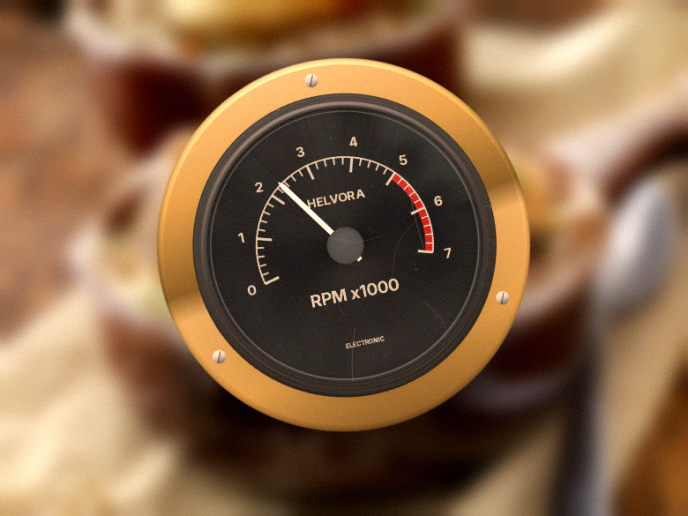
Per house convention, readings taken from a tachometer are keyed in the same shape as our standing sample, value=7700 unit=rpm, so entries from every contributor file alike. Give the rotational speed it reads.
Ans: value=2300 unit=rpm
